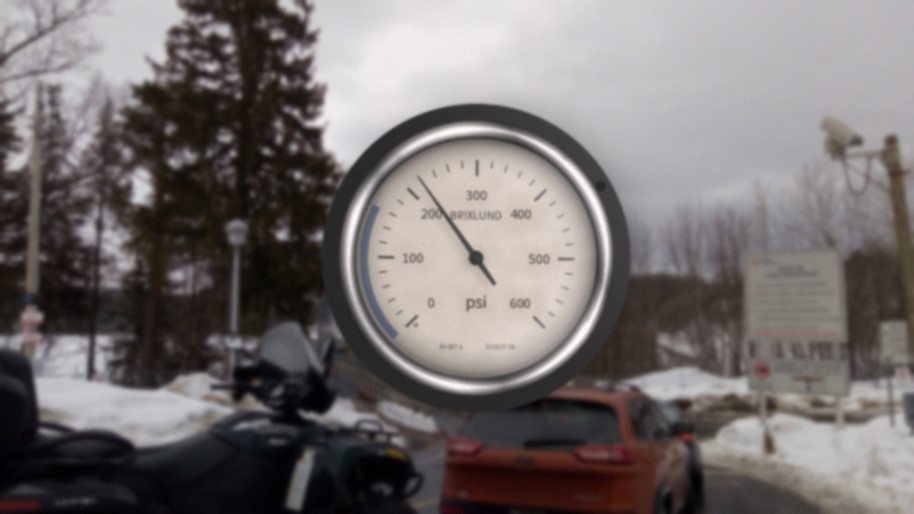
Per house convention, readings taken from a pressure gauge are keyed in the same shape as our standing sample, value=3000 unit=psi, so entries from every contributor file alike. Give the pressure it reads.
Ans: value=220 unit=psi
